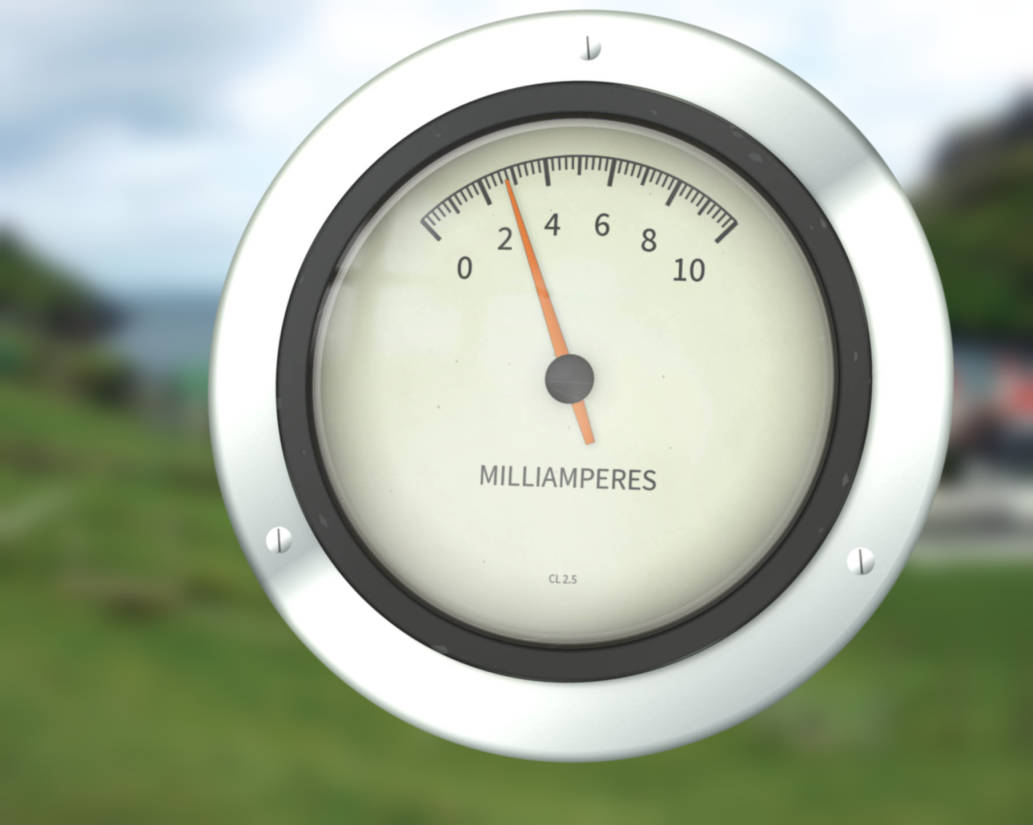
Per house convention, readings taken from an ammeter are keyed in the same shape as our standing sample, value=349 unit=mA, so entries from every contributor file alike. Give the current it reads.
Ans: value=2.8 unit=mA
